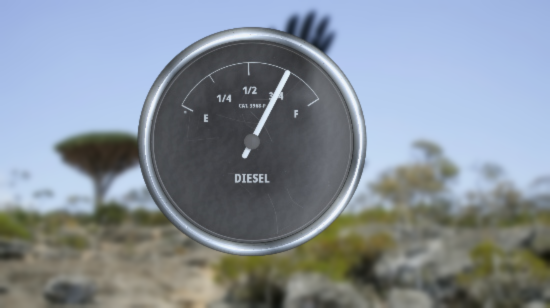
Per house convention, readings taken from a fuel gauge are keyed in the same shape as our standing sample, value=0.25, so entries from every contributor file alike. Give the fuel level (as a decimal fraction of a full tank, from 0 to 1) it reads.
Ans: value=0.75
